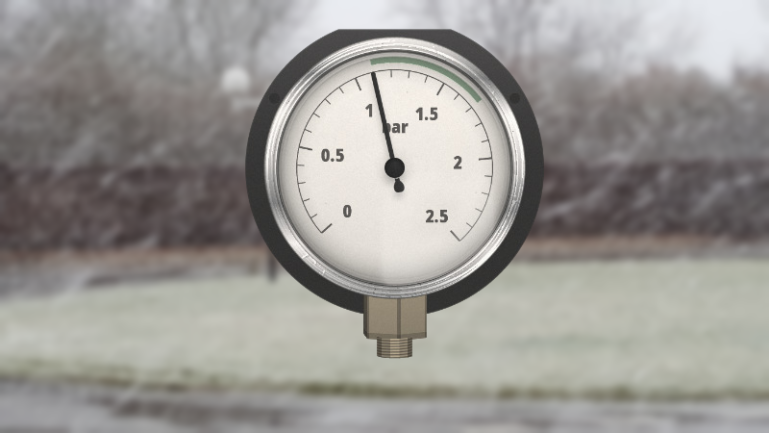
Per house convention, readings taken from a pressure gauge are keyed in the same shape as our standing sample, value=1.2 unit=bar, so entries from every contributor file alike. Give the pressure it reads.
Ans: value=1.1 unit=bar
